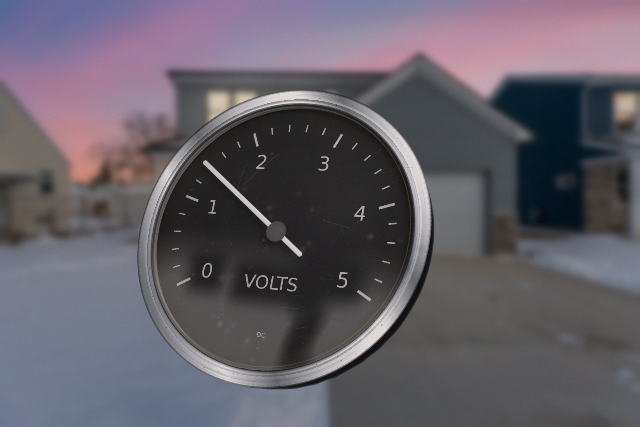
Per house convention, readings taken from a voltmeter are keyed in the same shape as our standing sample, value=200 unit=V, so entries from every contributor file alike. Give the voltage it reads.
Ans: value=1.4 unit=V
